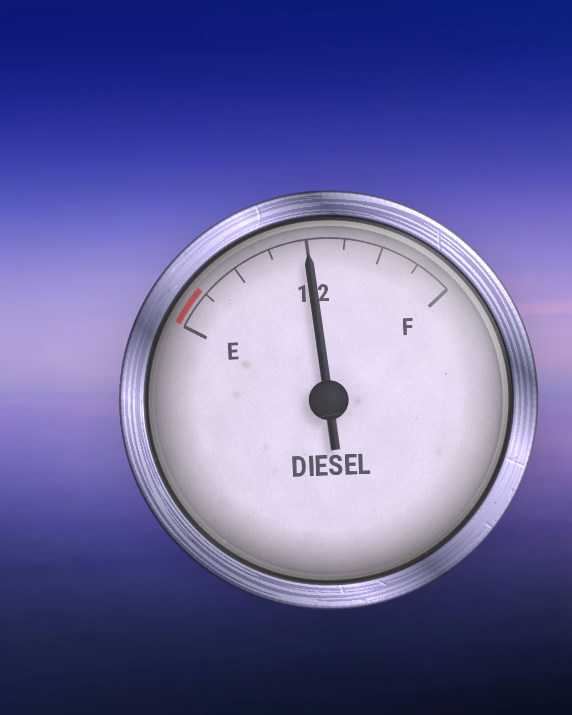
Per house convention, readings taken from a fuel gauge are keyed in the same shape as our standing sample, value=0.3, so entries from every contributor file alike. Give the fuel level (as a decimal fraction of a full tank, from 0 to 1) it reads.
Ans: value=0.5
